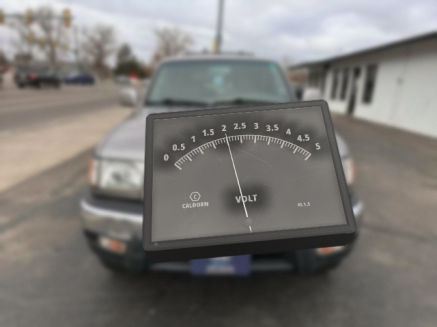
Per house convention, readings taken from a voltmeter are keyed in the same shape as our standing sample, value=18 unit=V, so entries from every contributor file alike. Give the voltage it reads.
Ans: value=2 unit=V
